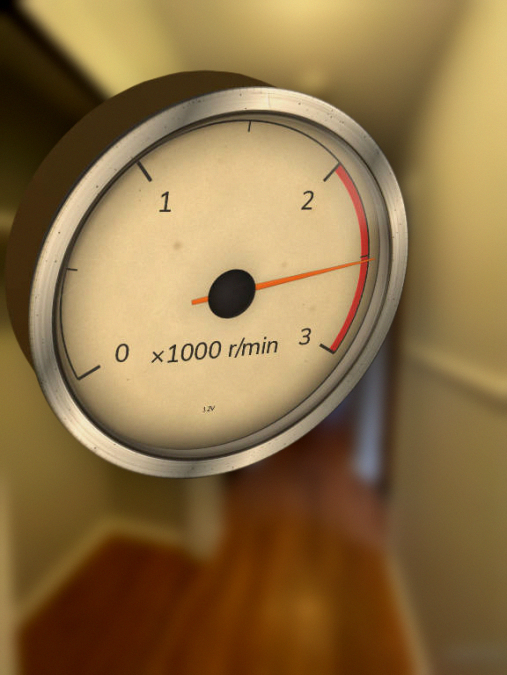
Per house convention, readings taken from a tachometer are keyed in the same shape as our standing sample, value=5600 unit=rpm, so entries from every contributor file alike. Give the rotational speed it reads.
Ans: value=2500 unit=rpm
